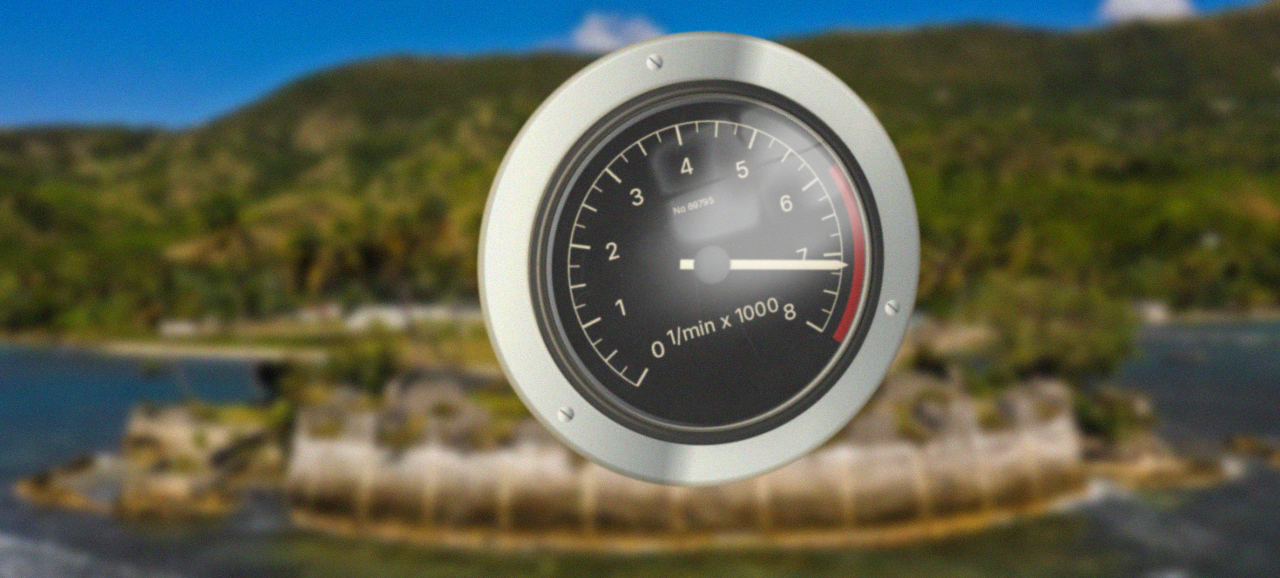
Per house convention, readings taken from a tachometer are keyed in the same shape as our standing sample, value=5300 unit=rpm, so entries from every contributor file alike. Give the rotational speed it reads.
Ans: value=7125 unit=rpm
